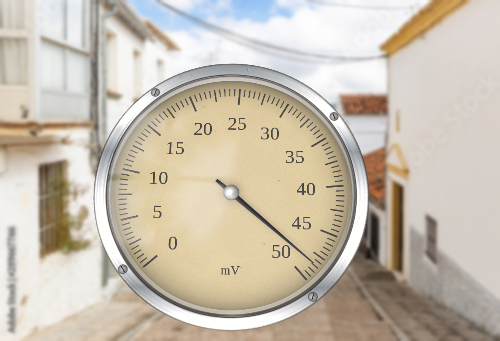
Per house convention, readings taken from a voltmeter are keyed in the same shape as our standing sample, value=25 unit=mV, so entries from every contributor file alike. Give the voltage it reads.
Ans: value=48.5 unit=mV
